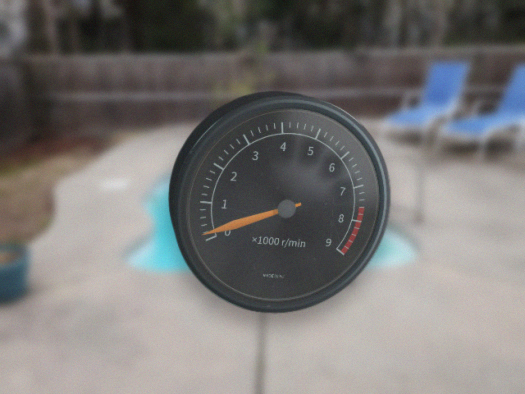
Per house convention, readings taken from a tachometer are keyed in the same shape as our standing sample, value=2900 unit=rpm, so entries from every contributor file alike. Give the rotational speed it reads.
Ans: value=200 unit=rpm
